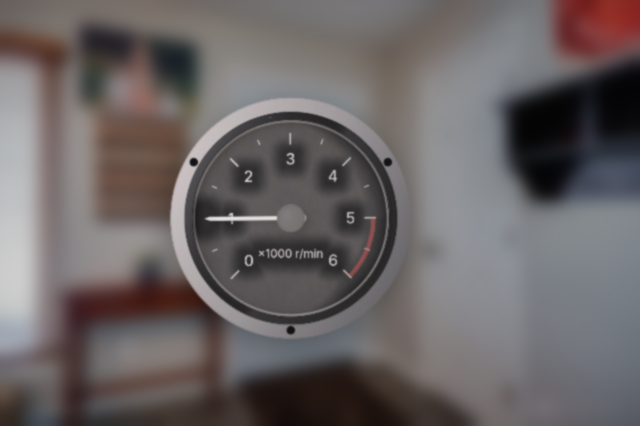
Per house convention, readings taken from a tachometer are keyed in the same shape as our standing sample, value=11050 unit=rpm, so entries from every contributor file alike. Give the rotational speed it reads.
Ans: value=1000 unit=rpm
